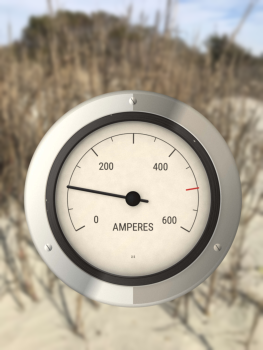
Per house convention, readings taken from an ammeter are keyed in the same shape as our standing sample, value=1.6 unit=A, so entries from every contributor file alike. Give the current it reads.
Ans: value=100 unit=A
